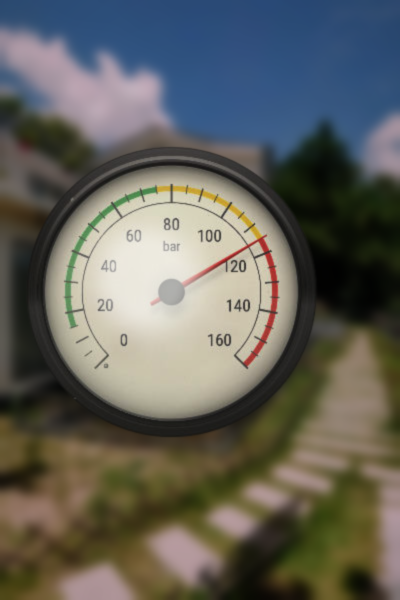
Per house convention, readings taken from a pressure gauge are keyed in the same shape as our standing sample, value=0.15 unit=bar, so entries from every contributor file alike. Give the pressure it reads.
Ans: value=115 unit=bar
